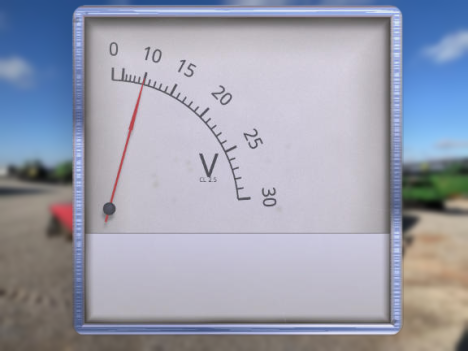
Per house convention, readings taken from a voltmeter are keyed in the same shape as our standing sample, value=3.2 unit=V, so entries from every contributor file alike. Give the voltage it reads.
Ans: value=10 unit=V
